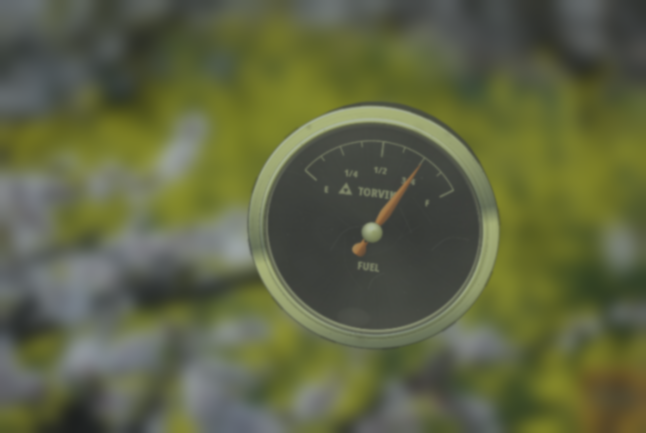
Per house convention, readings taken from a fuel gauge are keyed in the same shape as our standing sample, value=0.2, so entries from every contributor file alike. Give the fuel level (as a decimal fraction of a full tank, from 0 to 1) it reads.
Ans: value=0.75
